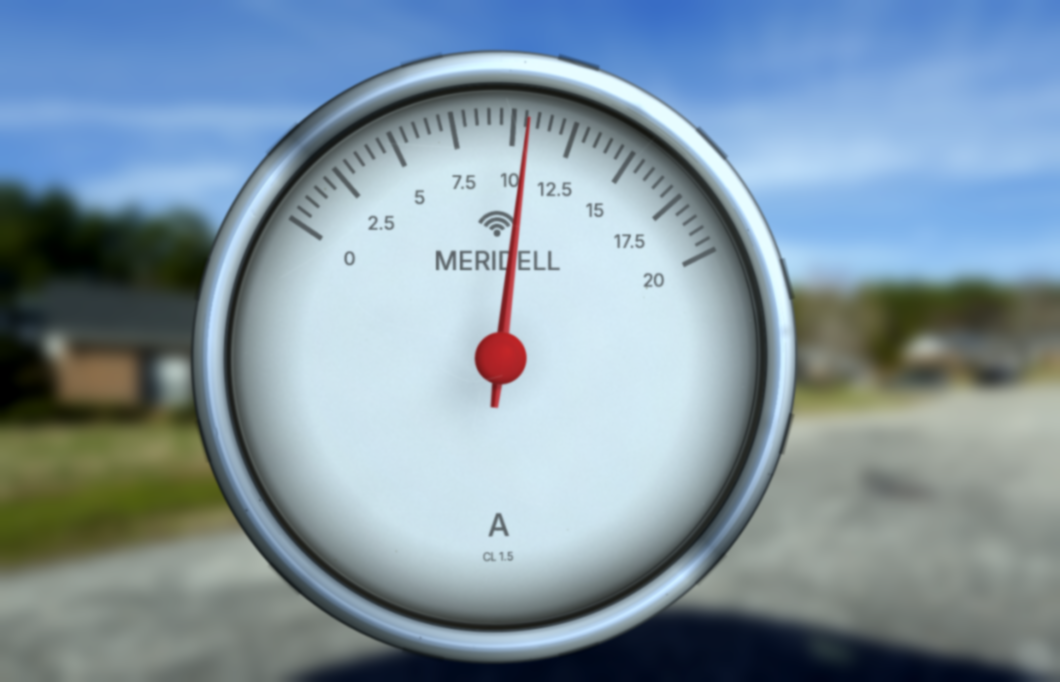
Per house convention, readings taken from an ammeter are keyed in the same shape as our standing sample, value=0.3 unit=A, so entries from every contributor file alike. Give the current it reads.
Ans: value=10.5 unit=A
